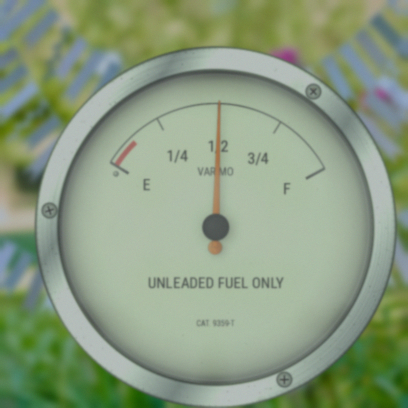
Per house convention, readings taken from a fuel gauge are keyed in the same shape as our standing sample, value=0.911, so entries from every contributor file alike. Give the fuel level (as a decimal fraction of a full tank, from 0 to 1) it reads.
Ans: value=0.5
